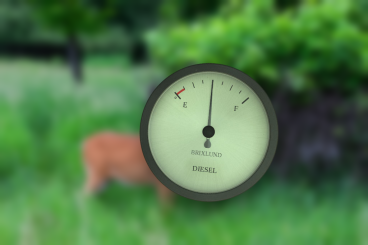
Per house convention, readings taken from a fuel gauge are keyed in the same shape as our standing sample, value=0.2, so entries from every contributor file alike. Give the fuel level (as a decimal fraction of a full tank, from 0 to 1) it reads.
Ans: value=0.5
